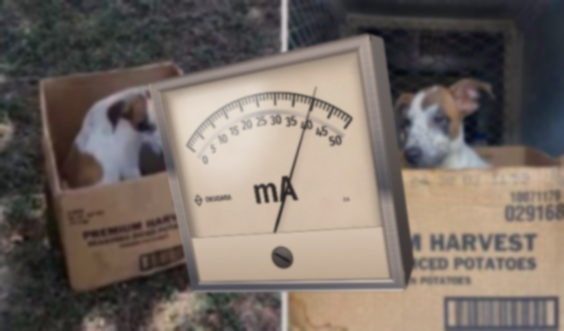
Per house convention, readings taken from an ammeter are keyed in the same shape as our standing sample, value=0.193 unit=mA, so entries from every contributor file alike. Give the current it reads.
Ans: value=40 unit=mA
